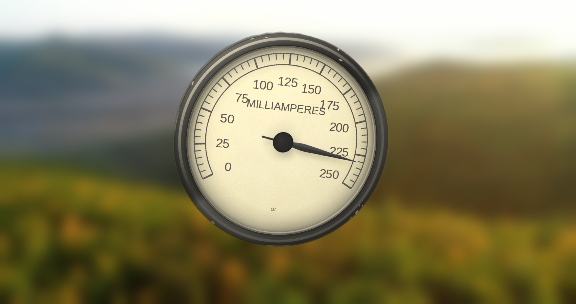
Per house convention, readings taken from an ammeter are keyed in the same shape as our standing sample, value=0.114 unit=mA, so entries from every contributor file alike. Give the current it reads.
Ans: value=230 unit=mA
